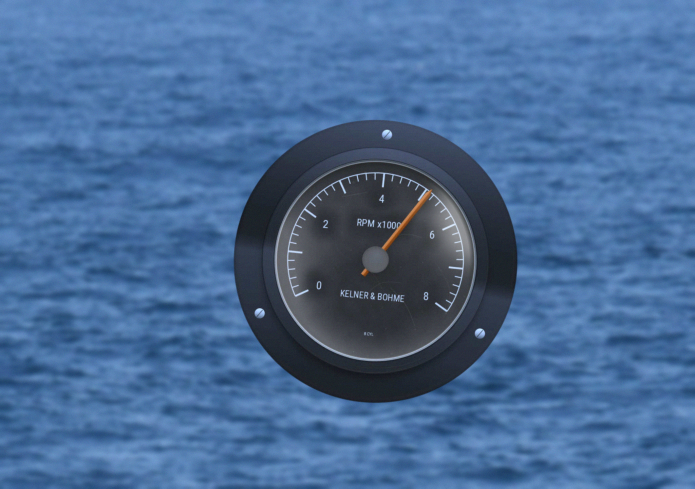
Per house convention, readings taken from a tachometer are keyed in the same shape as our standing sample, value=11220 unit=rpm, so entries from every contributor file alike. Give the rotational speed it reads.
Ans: value=5100 unit=rpm
